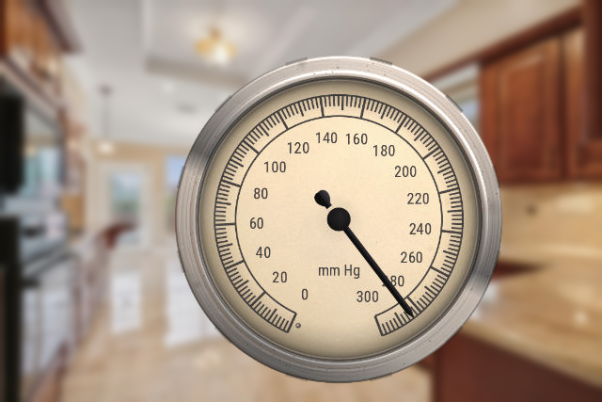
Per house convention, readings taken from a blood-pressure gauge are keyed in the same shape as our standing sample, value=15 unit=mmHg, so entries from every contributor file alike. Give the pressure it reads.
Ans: value=284 unit=mmHg
